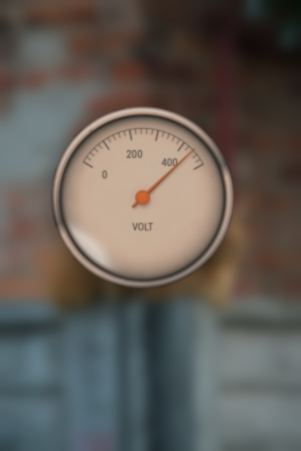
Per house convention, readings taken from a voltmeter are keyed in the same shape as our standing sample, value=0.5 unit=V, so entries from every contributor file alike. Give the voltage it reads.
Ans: value=440 unit=V
